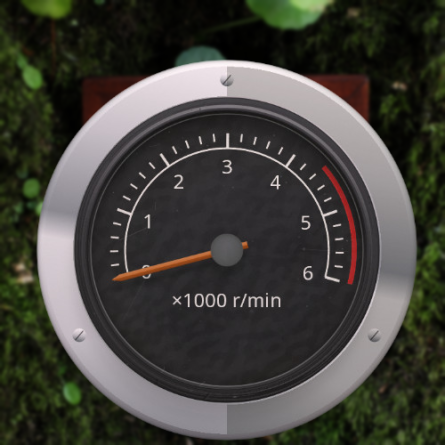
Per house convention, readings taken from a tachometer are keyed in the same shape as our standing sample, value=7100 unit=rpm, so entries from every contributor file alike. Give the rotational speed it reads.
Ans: value=0 unit=rpm
